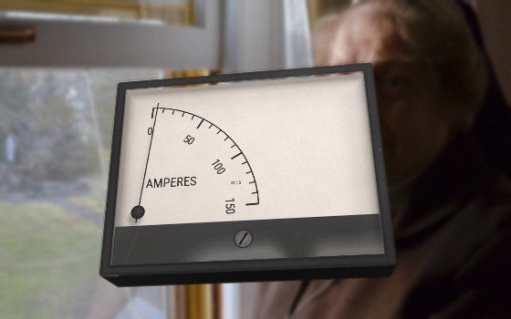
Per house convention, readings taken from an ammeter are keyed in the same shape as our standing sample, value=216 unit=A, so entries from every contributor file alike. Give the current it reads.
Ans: value=5 unit=A
